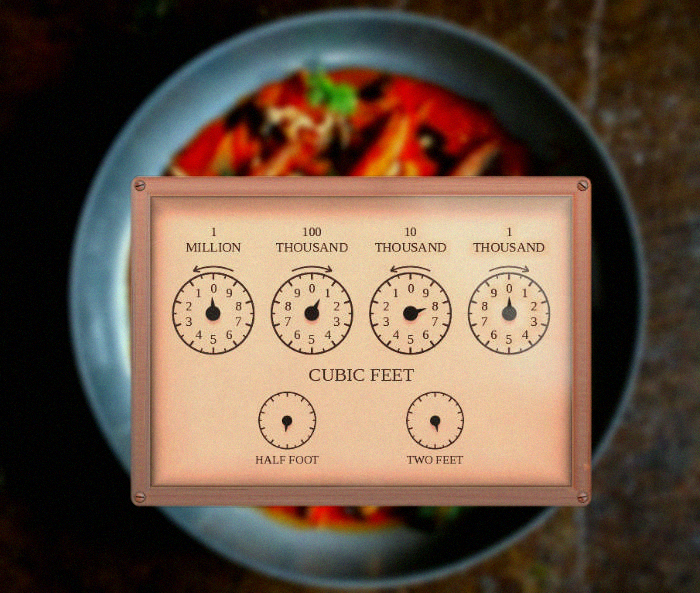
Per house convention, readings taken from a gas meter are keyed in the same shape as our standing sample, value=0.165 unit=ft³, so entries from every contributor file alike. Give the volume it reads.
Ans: value=8000 unit=ft³
